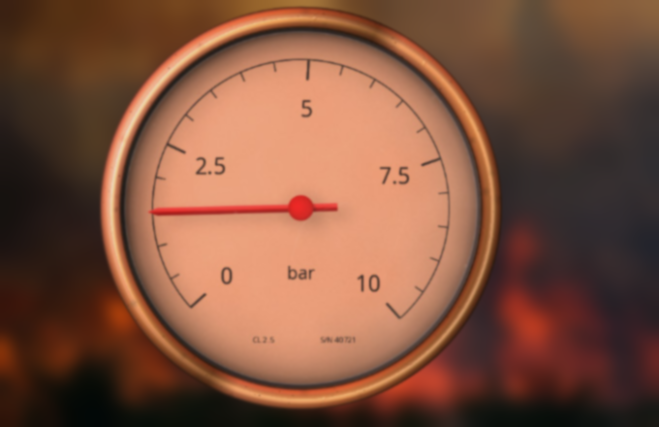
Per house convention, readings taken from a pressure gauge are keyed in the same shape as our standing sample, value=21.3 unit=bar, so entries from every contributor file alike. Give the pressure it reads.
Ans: value=1.5 unit=bar
